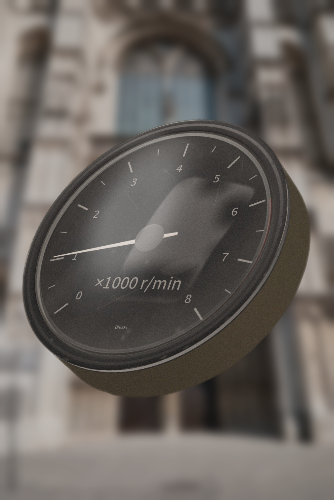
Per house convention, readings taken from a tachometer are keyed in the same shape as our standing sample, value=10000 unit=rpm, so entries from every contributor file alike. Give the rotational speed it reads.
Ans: value=1000 unit=rpm
